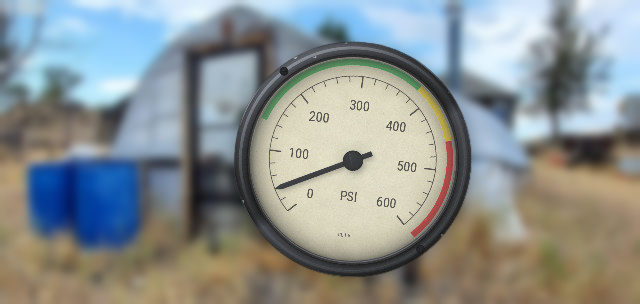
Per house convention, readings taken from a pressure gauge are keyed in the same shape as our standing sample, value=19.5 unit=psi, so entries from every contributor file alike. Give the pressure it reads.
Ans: value=40 unit=psi
